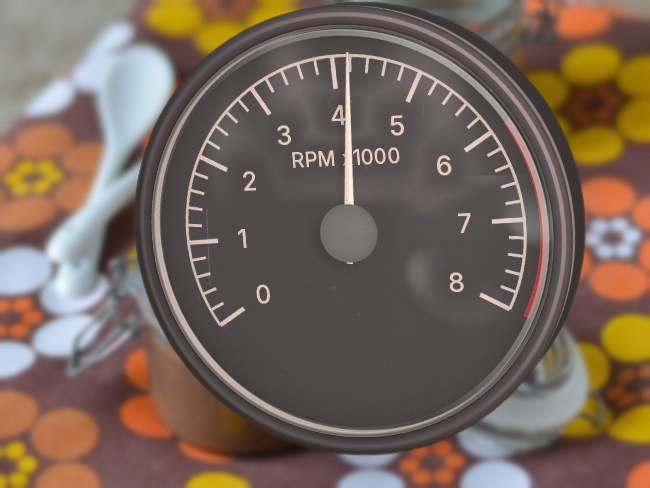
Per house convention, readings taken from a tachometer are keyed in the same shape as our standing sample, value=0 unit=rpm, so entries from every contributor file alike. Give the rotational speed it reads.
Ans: value=4200 unit=rpm
